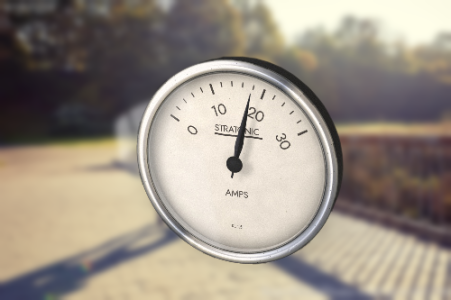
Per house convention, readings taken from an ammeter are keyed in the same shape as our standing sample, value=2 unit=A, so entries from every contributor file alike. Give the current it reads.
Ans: value=18 unit=A
